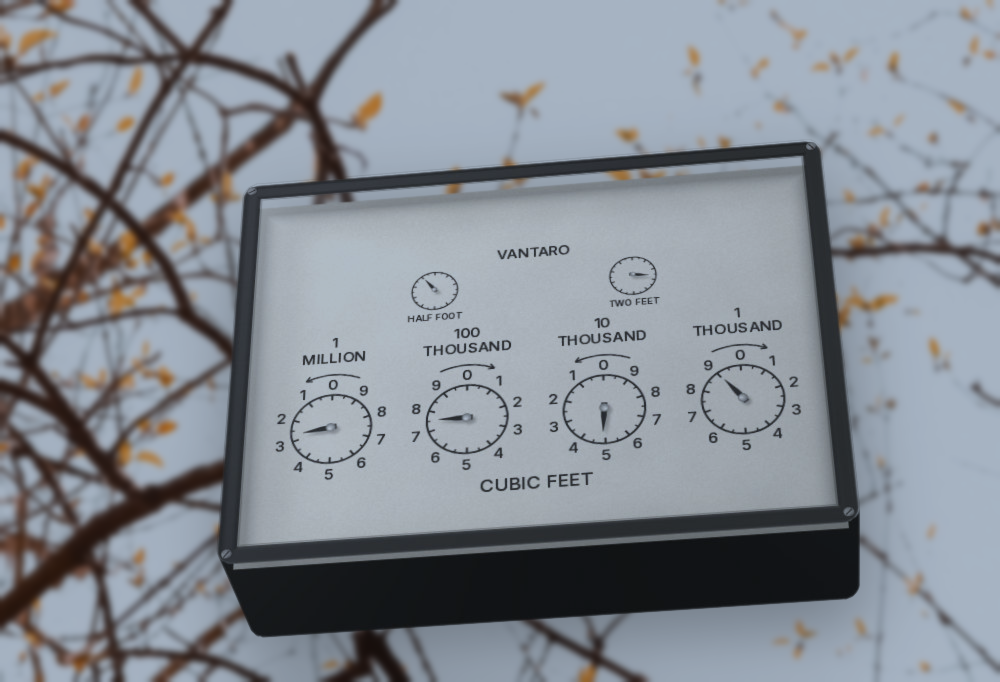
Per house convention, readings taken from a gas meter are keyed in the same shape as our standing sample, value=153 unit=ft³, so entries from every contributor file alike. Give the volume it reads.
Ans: value=274900 unit=ft³
